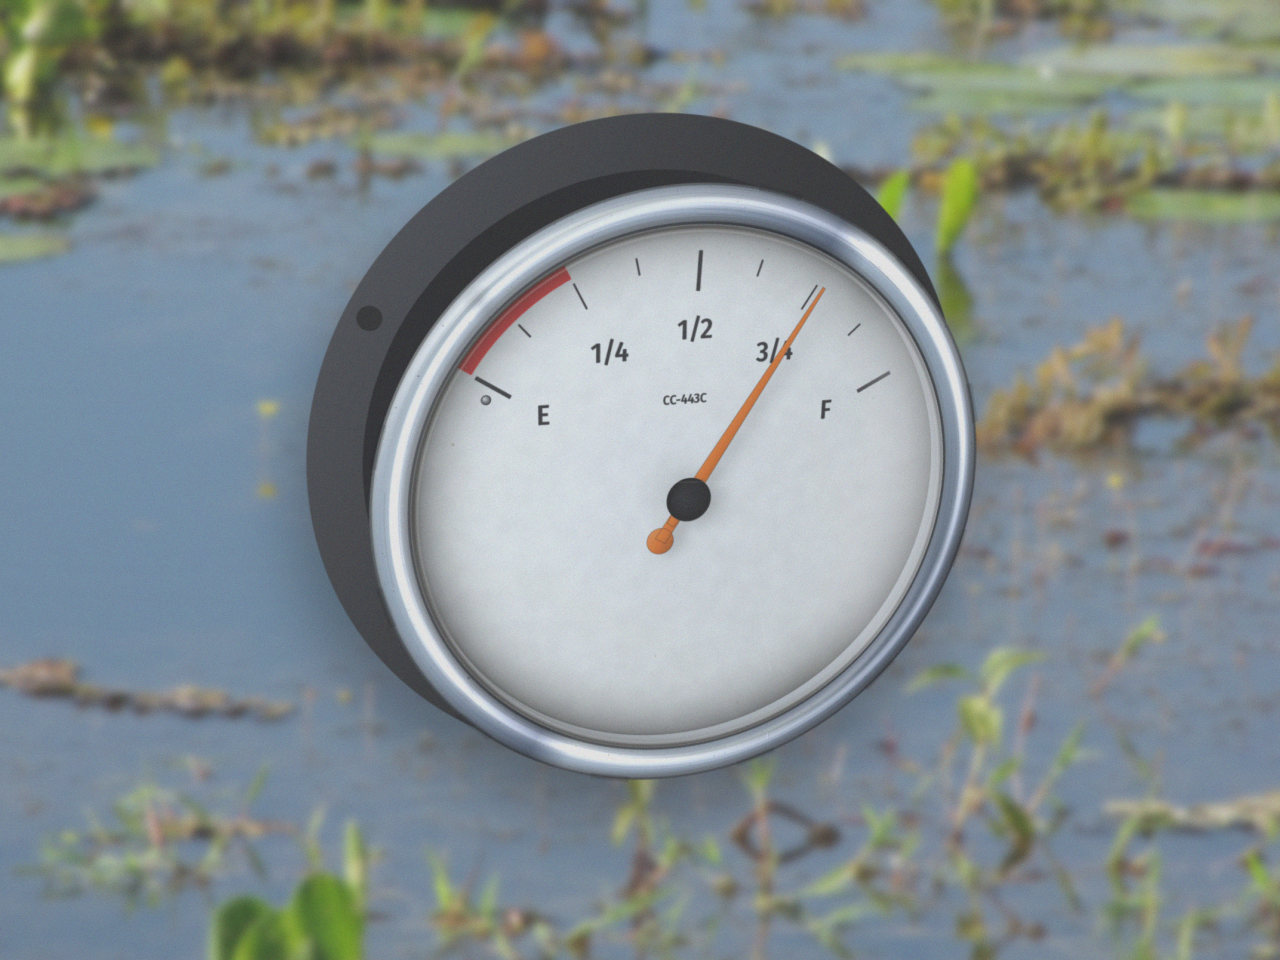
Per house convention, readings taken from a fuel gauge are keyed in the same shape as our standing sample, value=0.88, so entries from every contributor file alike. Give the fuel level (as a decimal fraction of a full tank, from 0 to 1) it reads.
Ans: value=0.75
